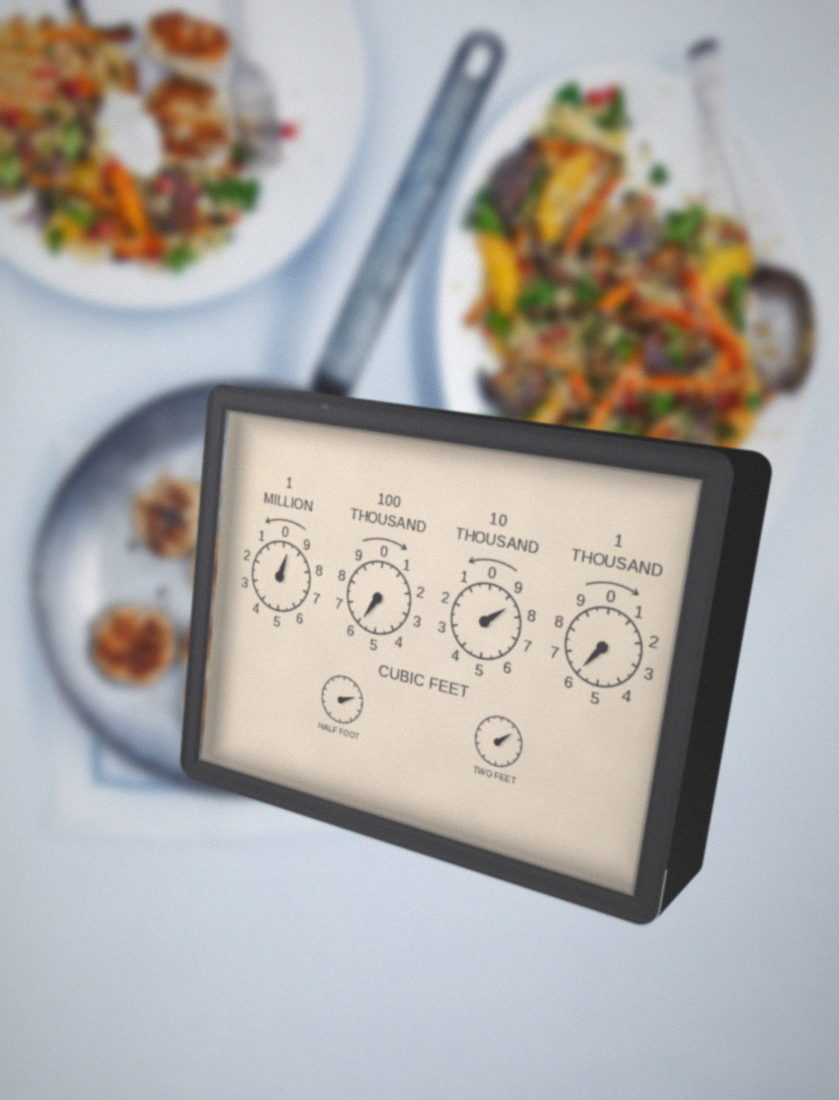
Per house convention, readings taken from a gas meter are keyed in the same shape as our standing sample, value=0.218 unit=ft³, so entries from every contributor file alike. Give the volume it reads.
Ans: value=958600 unit=ft³
